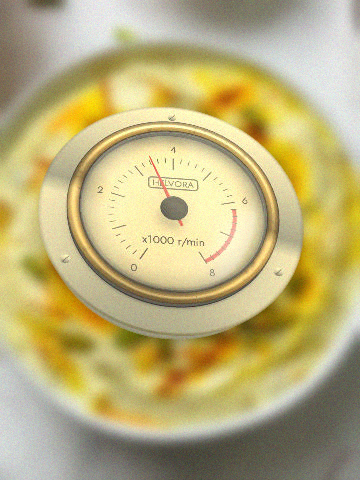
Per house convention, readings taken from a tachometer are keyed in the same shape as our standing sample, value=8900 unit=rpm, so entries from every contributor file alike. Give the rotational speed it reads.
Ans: value=3400 unit=rpm
